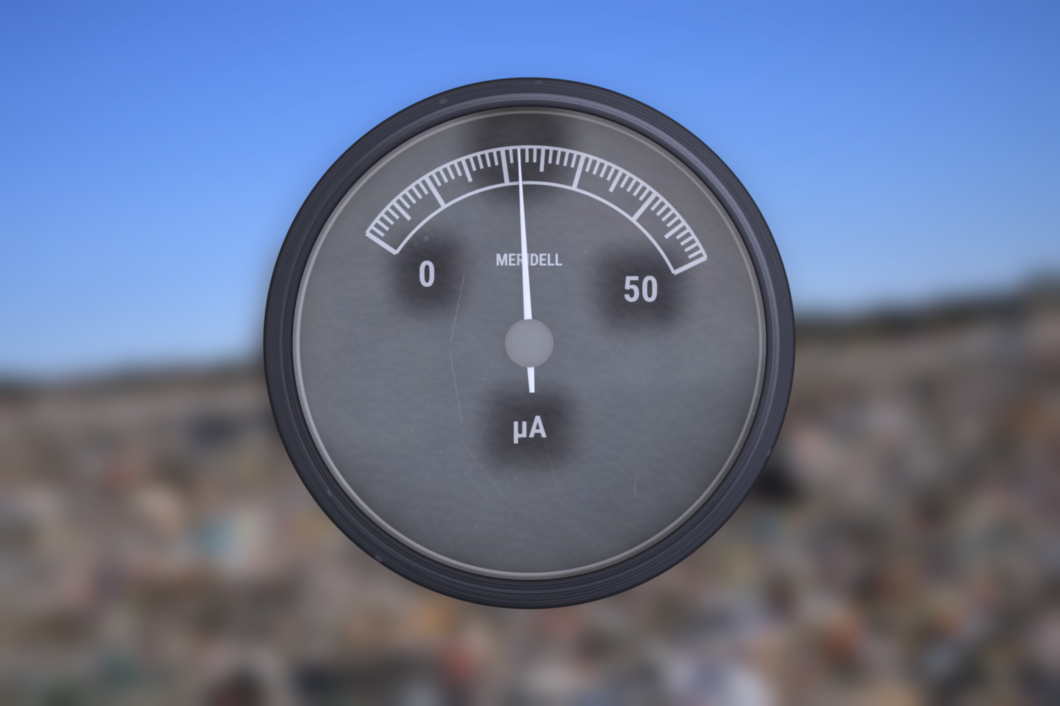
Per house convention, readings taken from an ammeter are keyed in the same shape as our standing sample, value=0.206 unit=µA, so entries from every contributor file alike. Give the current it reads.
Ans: value=22 unit=µA
